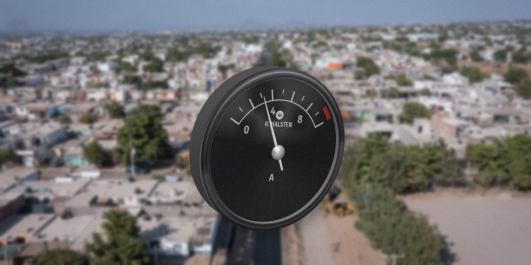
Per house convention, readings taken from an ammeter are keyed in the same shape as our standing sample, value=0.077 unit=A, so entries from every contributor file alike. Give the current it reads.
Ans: value=3 unit=A
